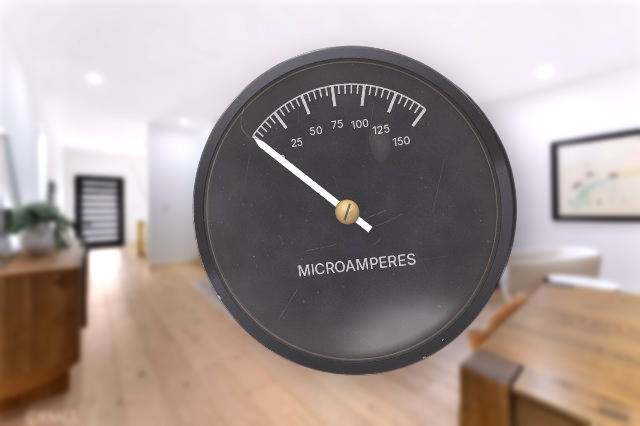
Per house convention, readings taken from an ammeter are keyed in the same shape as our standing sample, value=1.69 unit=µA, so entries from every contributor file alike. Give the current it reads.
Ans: value=0 unit=µA
